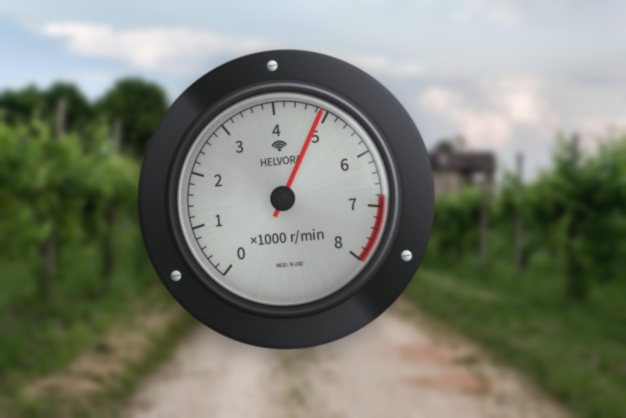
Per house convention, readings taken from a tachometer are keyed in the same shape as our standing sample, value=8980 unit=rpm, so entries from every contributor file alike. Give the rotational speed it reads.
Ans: value=4900 unit=rpm
